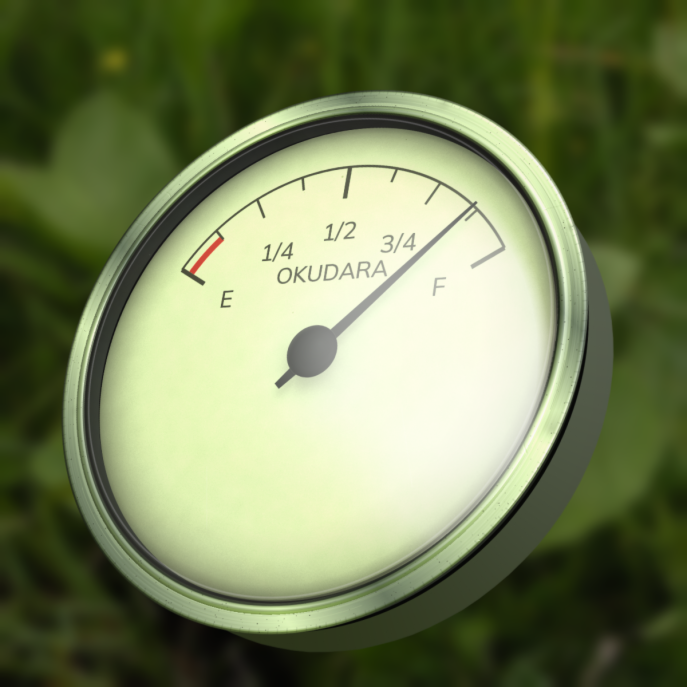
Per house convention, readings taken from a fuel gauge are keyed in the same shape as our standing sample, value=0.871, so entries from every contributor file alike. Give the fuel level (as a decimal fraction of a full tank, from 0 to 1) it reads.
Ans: value=0.875
